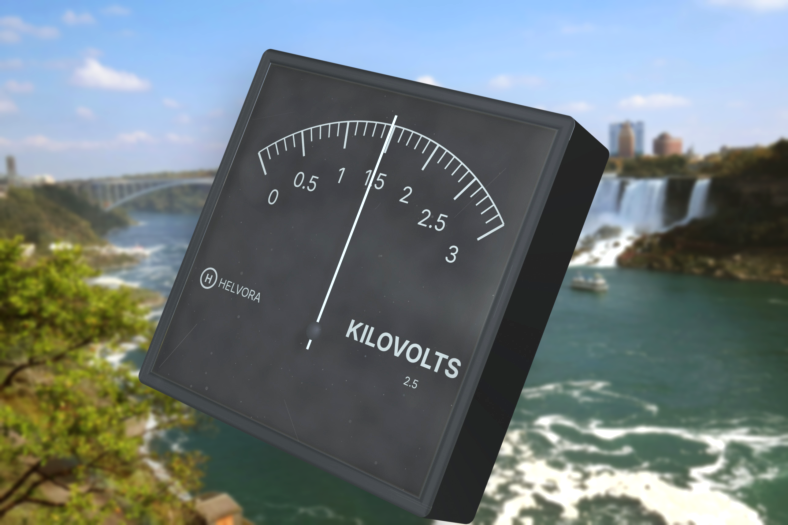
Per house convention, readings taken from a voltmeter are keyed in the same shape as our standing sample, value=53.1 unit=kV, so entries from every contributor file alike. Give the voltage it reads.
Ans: value=1.5 unit=kV
